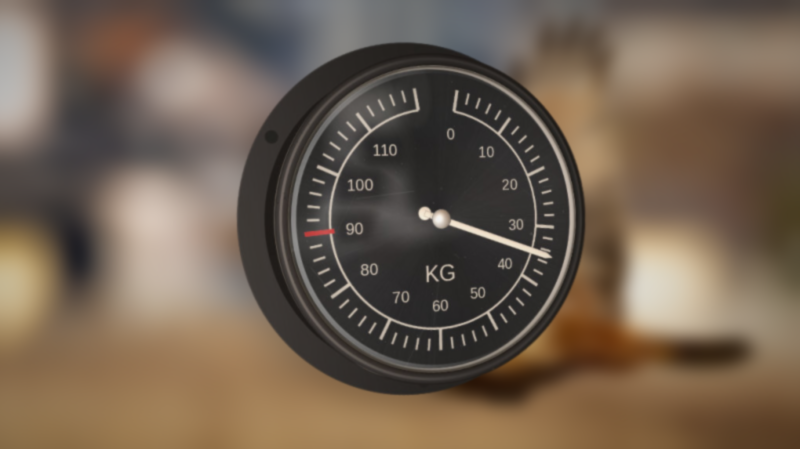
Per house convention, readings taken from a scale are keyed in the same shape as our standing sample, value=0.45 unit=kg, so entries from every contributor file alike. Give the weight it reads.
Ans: value=35 unit=kg
